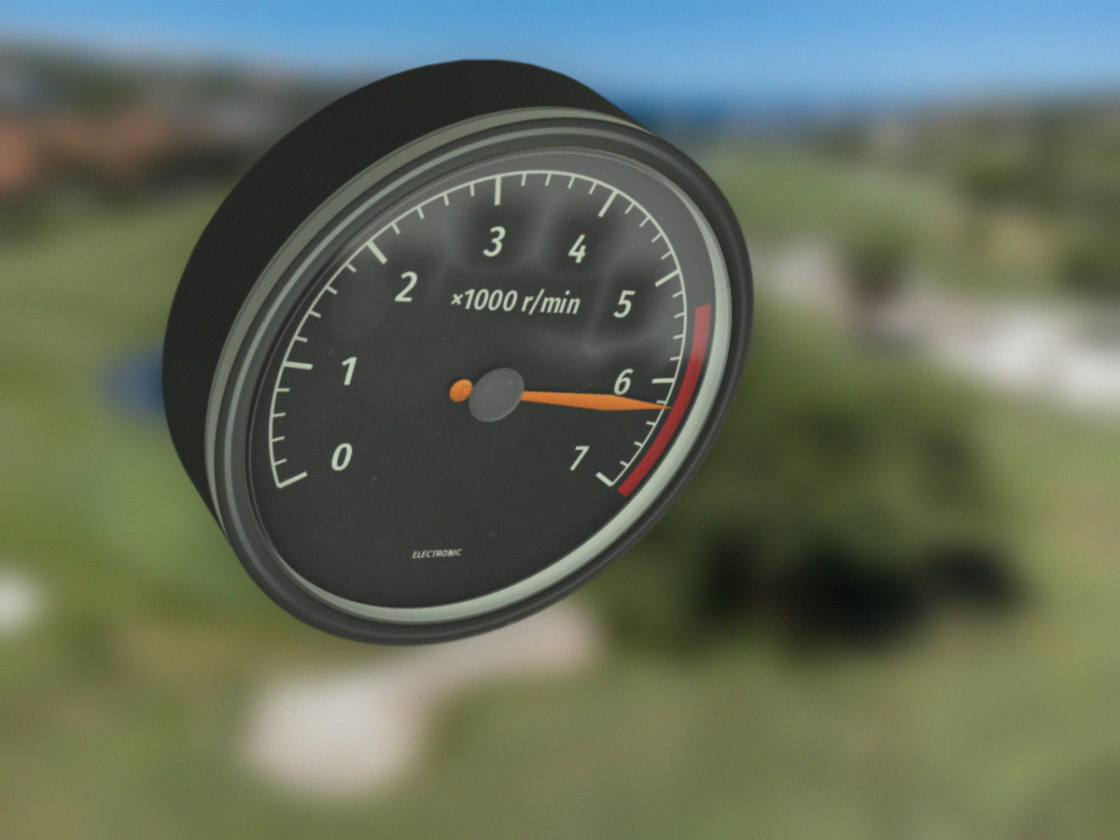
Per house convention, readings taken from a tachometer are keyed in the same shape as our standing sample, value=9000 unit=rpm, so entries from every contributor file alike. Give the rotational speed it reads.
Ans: value=6200 unit=rpm
